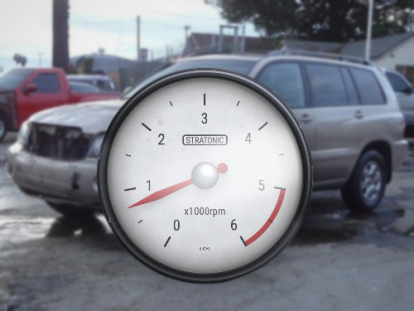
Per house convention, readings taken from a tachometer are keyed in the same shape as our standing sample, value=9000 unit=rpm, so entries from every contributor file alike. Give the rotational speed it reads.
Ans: value=750 unit=rpm
